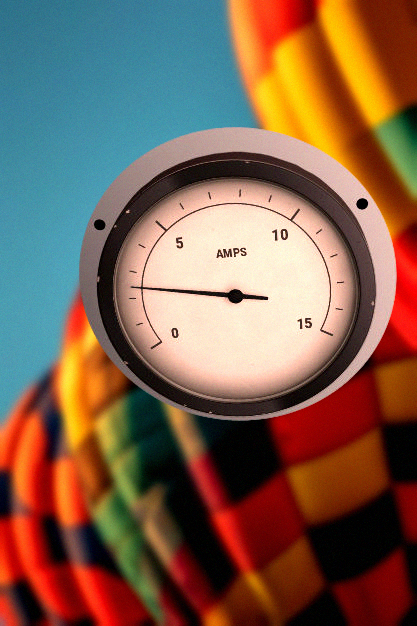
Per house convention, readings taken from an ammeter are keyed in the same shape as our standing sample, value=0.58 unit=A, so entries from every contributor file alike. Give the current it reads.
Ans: value=2.5 unit=A
